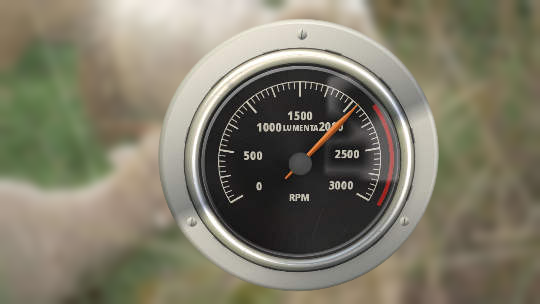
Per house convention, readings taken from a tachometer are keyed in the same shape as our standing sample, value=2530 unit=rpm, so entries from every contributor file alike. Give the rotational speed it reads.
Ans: value=2050 unit=rpm
